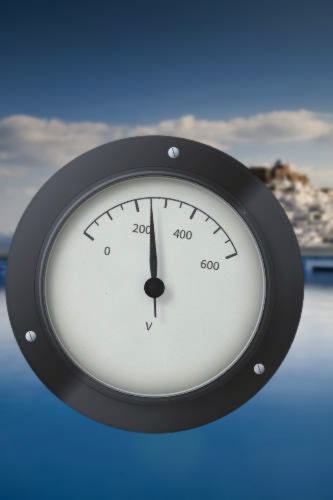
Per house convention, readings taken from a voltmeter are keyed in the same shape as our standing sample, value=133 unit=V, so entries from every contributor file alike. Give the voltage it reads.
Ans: value=250 unit=V
